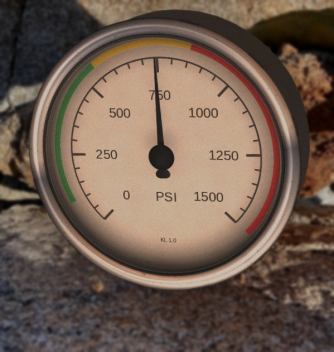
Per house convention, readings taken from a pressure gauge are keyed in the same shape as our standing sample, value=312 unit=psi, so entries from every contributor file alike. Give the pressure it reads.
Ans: value=750 unit=psi
